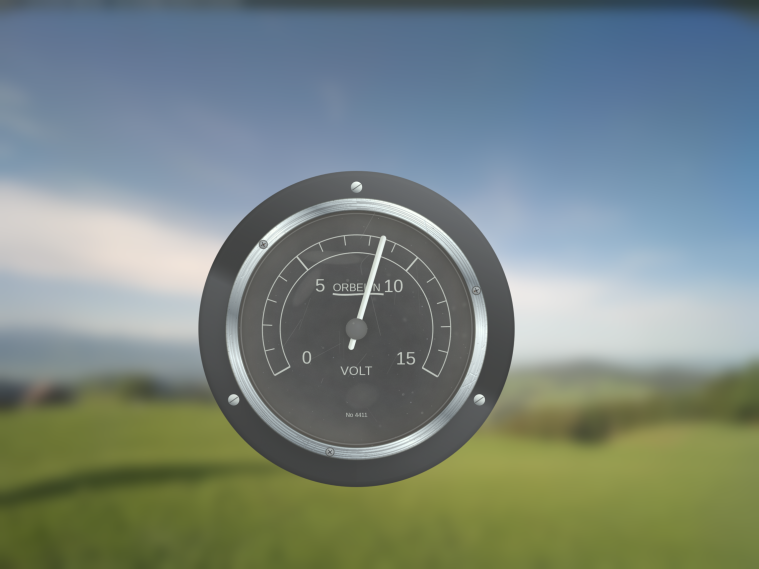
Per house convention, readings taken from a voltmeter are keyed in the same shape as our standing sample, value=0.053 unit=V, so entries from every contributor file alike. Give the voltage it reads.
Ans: value=8.5 unit=V
